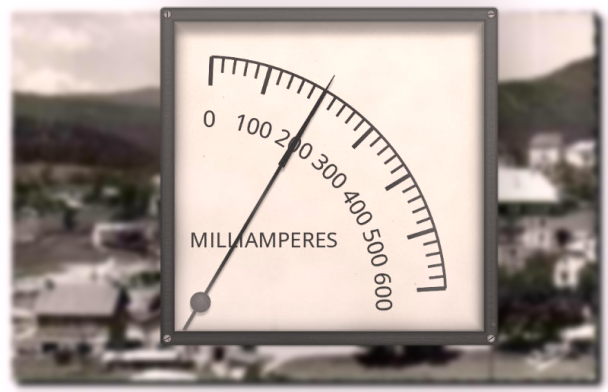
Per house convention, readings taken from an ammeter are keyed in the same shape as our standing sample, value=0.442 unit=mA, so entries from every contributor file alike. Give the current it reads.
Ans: value=200 unit=mA
